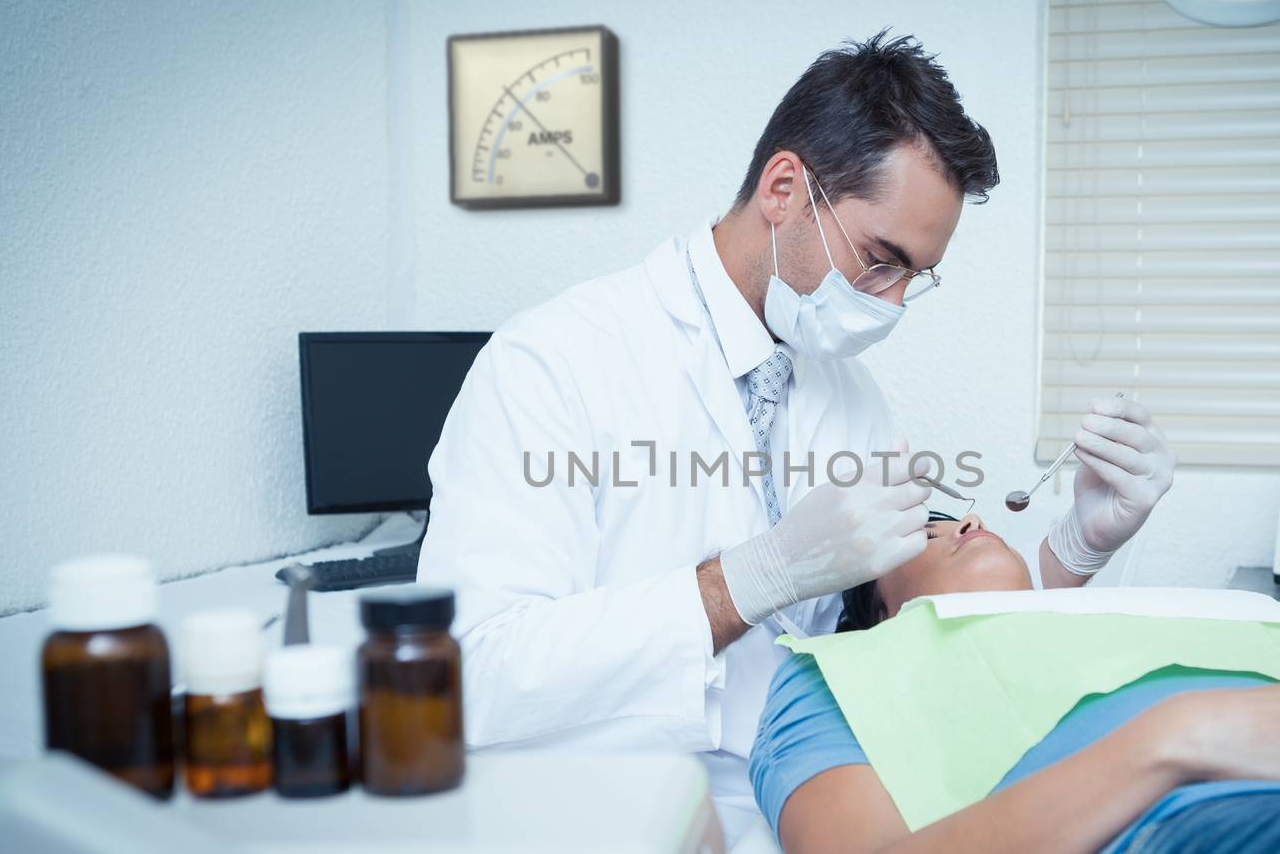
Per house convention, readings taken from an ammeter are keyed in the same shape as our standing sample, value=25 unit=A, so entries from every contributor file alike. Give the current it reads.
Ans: value=70 unit=A
